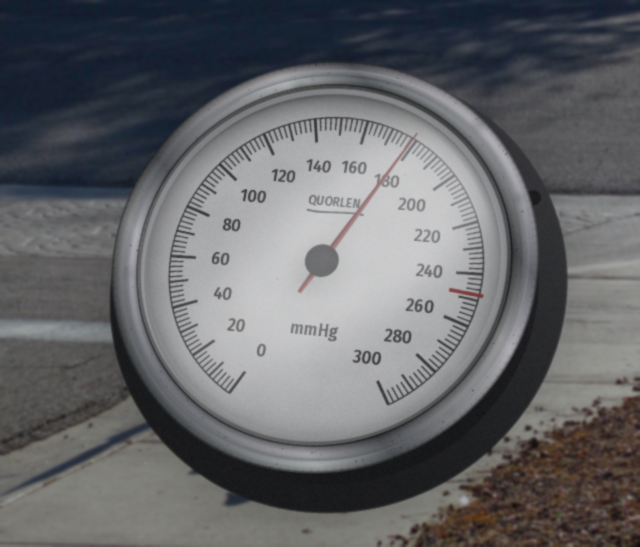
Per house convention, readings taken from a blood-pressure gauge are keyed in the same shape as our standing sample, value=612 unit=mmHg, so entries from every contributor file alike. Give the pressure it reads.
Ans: value=180 unit=mmHg
